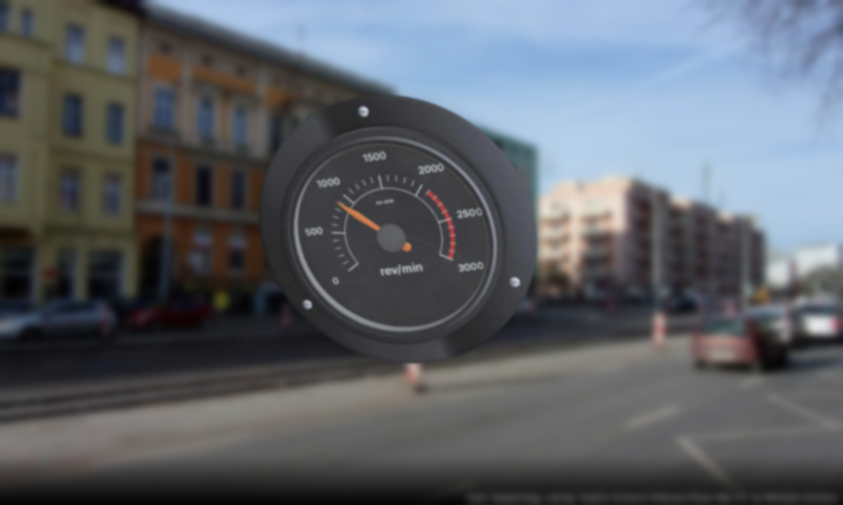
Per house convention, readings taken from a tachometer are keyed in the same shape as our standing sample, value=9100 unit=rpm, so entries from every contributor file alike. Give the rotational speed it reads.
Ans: value=900 unit=rpm
